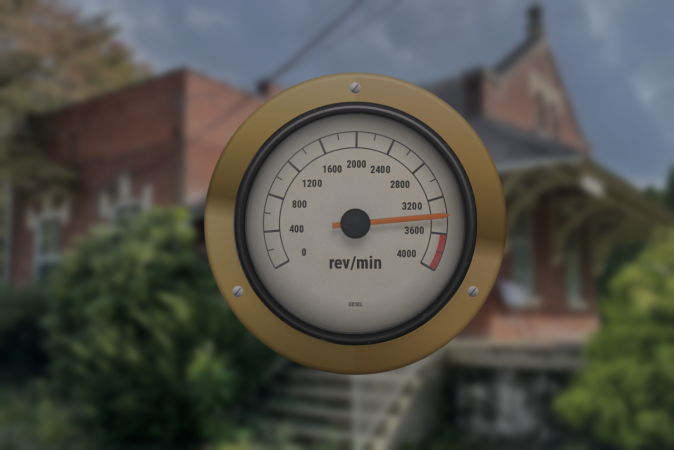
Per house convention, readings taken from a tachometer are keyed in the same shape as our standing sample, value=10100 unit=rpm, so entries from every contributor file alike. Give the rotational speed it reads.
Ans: value=3400 unit=rpm
